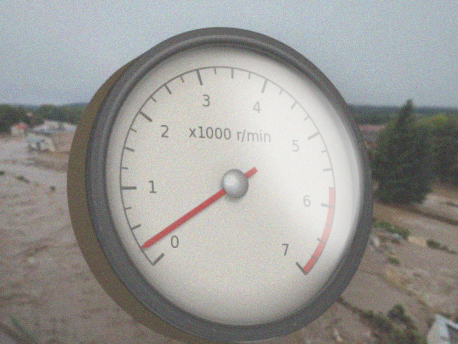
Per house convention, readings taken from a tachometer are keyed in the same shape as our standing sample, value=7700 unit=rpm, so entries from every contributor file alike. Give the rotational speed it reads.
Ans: value=250 unit=rpm
